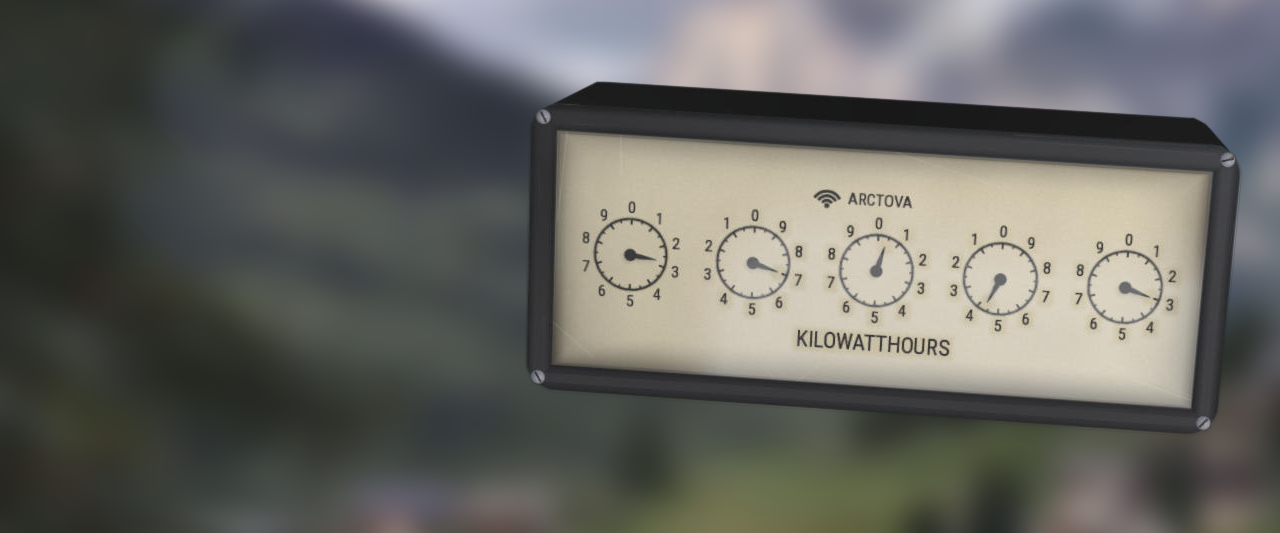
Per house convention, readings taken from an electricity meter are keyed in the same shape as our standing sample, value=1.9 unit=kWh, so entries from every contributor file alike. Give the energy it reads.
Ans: value=27043 unit=kWh
